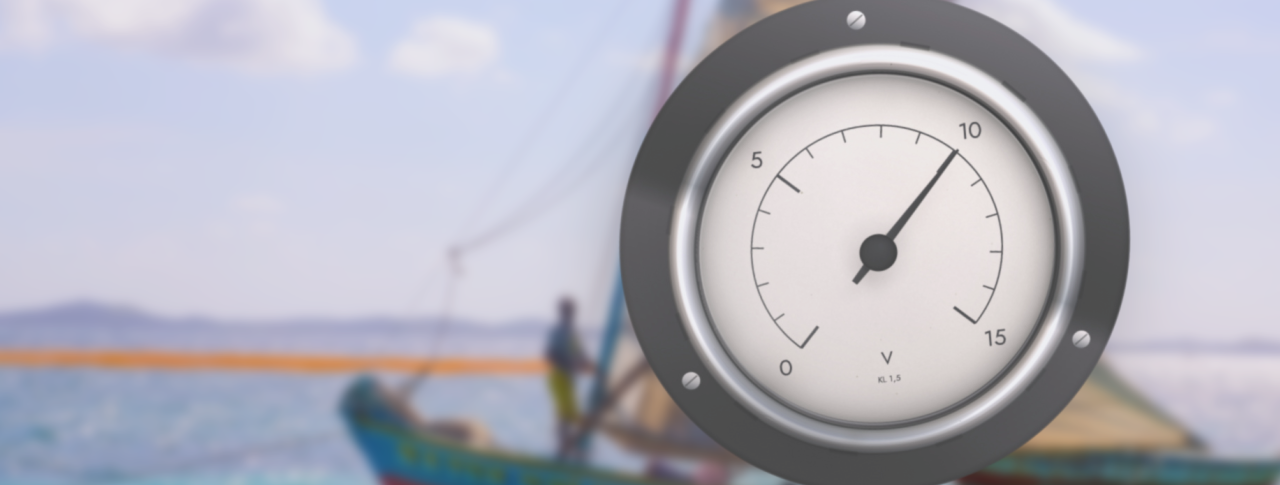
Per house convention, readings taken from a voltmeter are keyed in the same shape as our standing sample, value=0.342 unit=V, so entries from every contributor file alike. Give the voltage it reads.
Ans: value=10 unit=V
